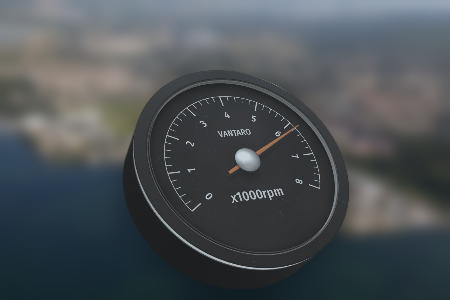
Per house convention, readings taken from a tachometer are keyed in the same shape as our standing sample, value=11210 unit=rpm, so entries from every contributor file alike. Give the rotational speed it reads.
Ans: value=6200 unit=rpm
